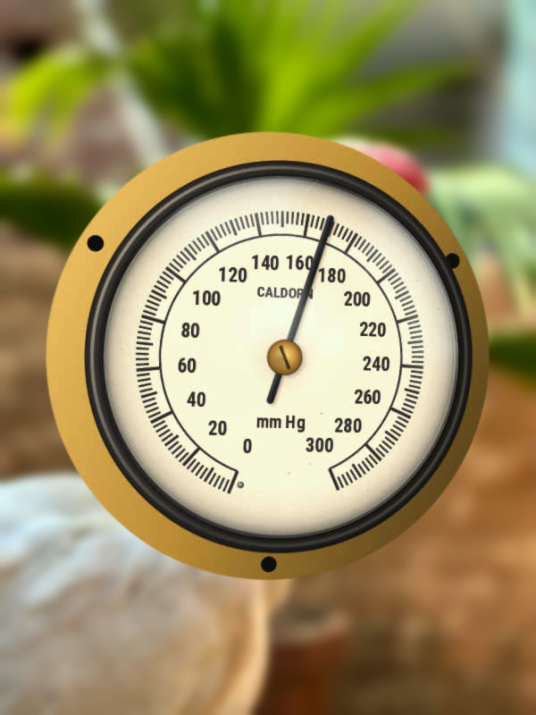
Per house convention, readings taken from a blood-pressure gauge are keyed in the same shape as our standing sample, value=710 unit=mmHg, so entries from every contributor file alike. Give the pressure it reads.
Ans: value=168 unit=mmHg
